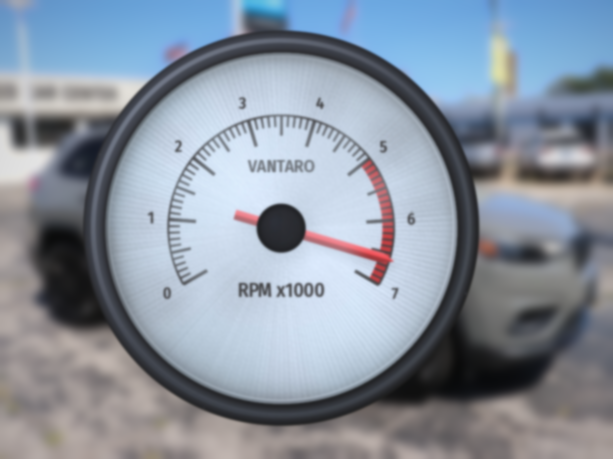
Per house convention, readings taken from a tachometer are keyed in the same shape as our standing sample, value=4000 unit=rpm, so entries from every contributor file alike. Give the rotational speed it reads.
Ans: value=6600 unit=rpm
